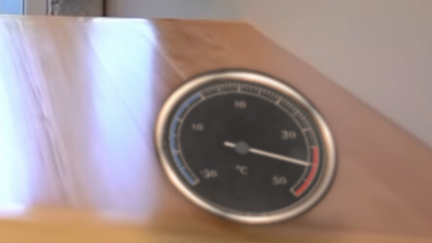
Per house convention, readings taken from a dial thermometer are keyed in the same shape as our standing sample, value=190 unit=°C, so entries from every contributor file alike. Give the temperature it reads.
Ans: value=40 unit=°C
